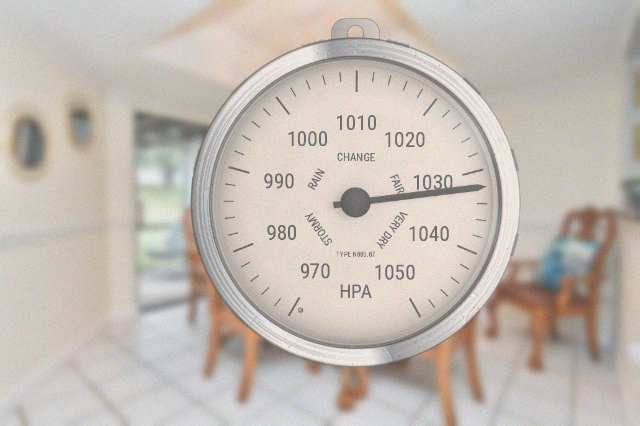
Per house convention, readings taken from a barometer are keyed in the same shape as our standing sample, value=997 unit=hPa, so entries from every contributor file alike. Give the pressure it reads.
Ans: value=1032 unit=hPa
